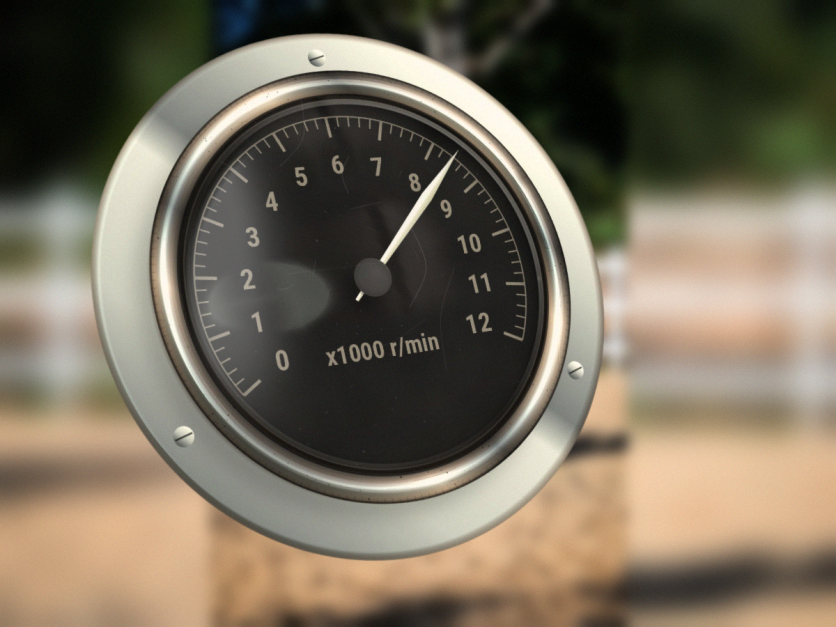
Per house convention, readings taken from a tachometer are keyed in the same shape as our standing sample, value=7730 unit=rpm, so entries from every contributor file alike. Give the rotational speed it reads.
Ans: value=8400 unit=rpm
